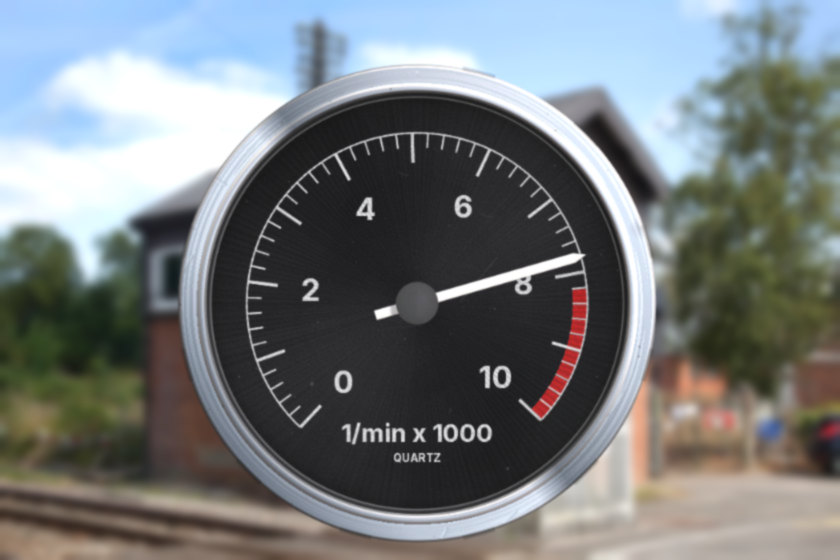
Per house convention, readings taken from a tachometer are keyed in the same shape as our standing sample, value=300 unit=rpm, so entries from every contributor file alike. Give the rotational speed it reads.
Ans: value=7800 unit=rpm
